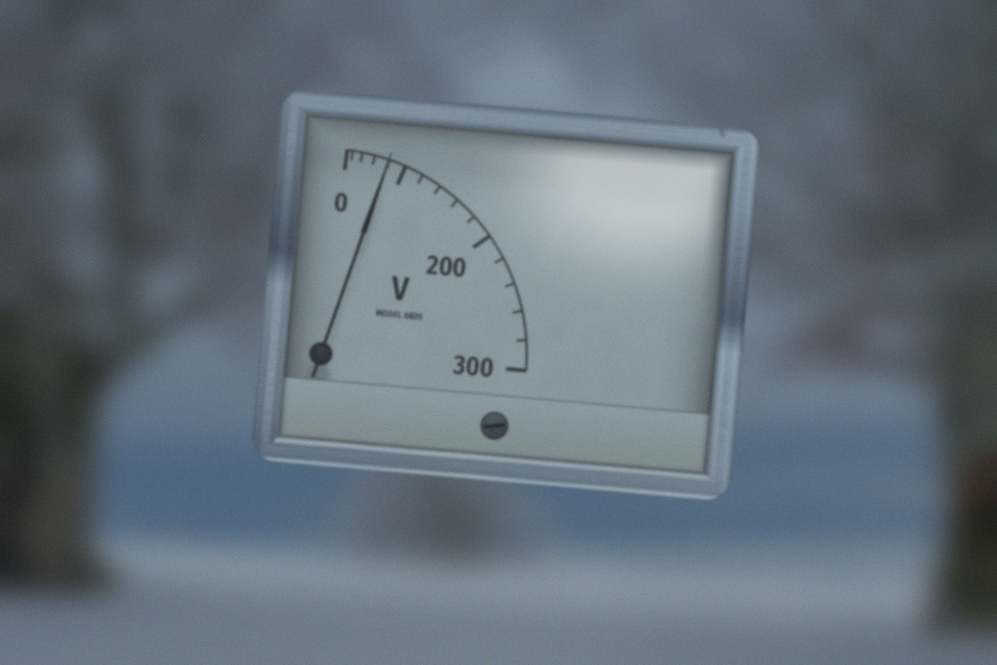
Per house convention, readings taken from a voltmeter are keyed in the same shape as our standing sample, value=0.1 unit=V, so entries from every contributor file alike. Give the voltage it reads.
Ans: value=80 unit=V
